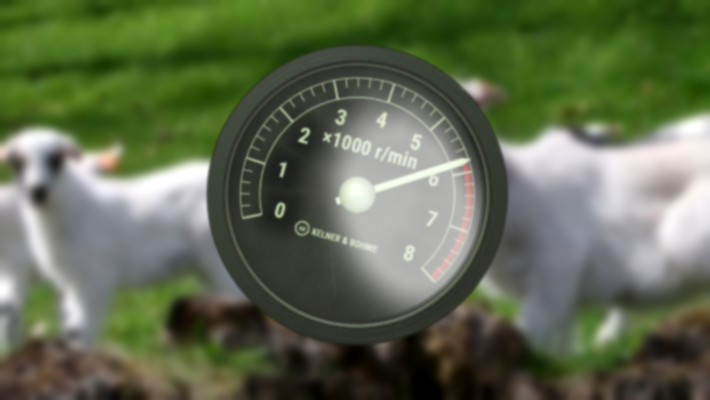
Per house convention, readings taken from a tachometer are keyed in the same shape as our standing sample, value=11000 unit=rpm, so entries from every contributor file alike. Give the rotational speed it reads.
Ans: value=5800 unit=rpm
